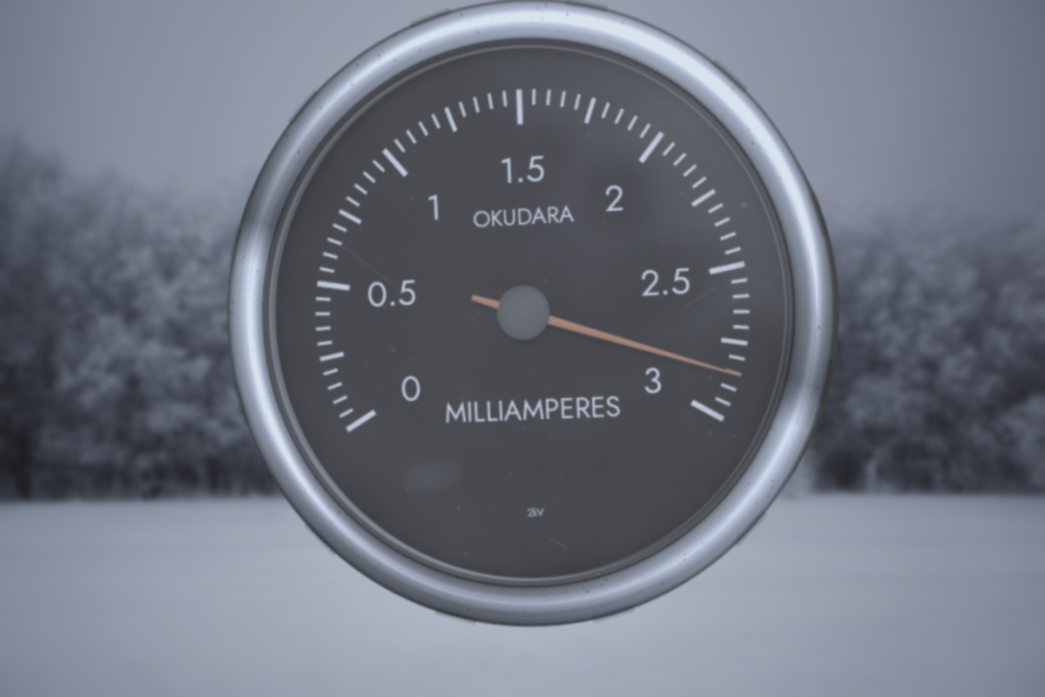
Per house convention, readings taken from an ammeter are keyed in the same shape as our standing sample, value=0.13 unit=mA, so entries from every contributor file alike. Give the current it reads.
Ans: value=2.85 unit=mA
